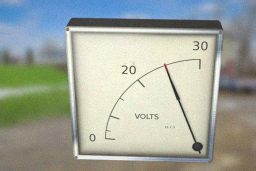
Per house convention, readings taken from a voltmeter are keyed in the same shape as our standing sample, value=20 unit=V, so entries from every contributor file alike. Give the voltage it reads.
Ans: value=25 unit=V
